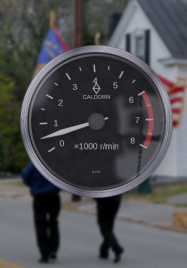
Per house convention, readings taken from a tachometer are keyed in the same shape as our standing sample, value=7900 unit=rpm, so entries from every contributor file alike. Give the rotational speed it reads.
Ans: value=500 unit=rpm
